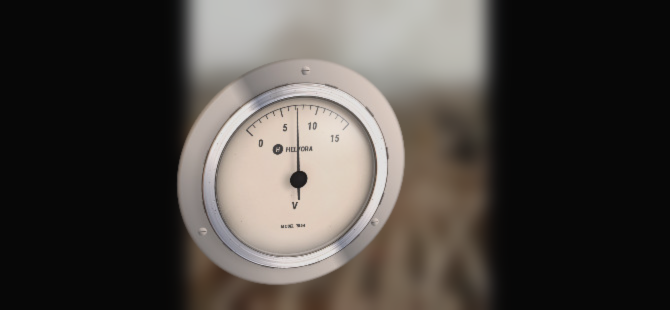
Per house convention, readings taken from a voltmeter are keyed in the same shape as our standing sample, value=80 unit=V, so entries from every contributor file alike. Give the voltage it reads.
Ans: value=7 unit=V
